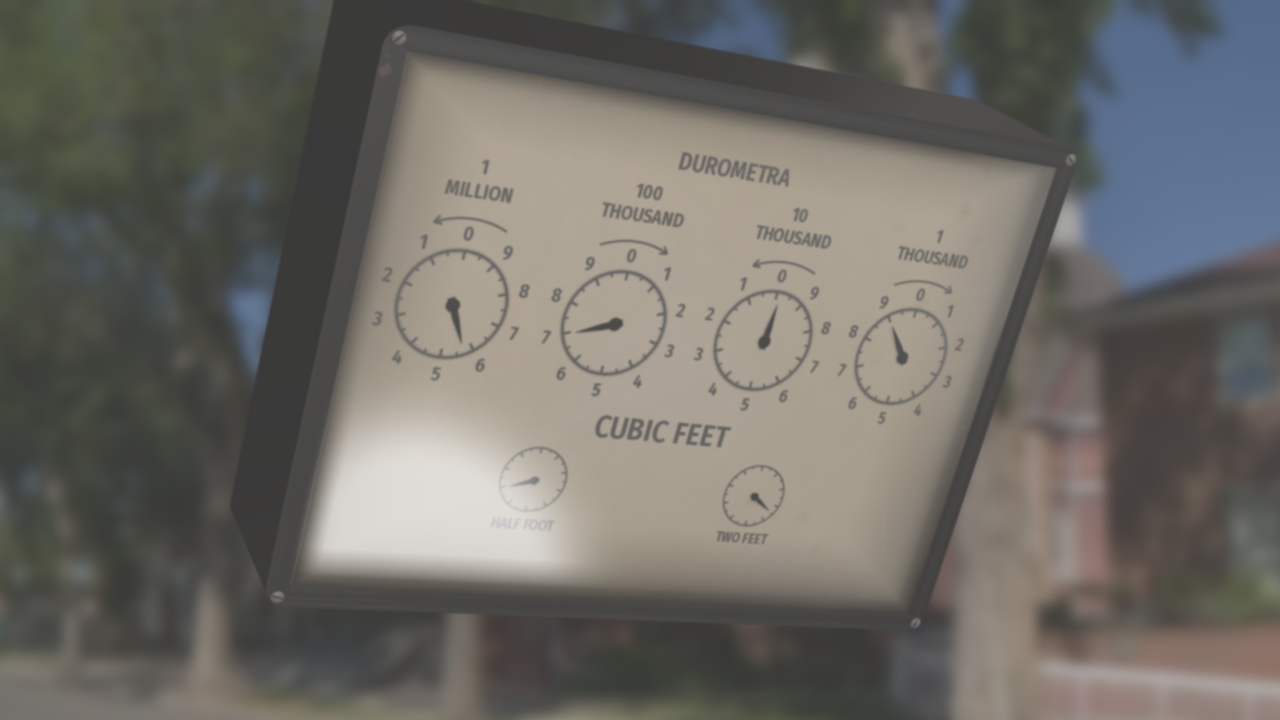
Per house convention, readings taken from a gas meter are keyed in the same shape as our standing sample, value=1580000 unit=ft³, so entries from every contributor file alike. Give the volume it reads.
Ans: value=569900 unit=ft³
